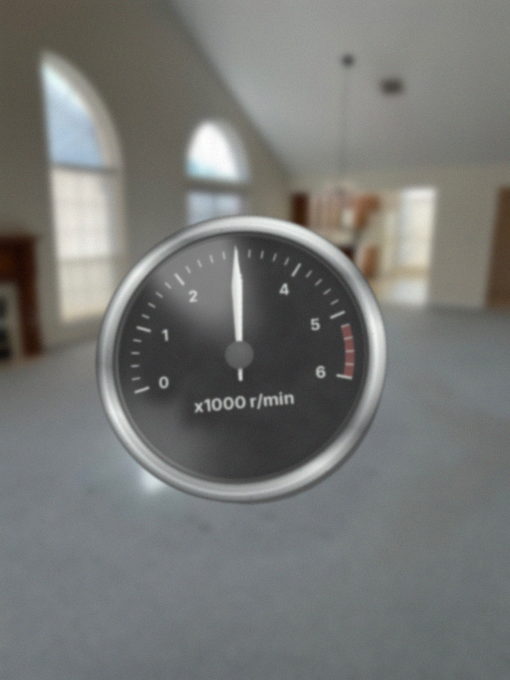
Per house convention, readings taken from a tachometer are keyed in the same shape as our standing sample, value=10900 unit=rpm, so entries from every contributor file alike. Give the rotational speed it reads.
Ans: value=3000 unit=rpm
